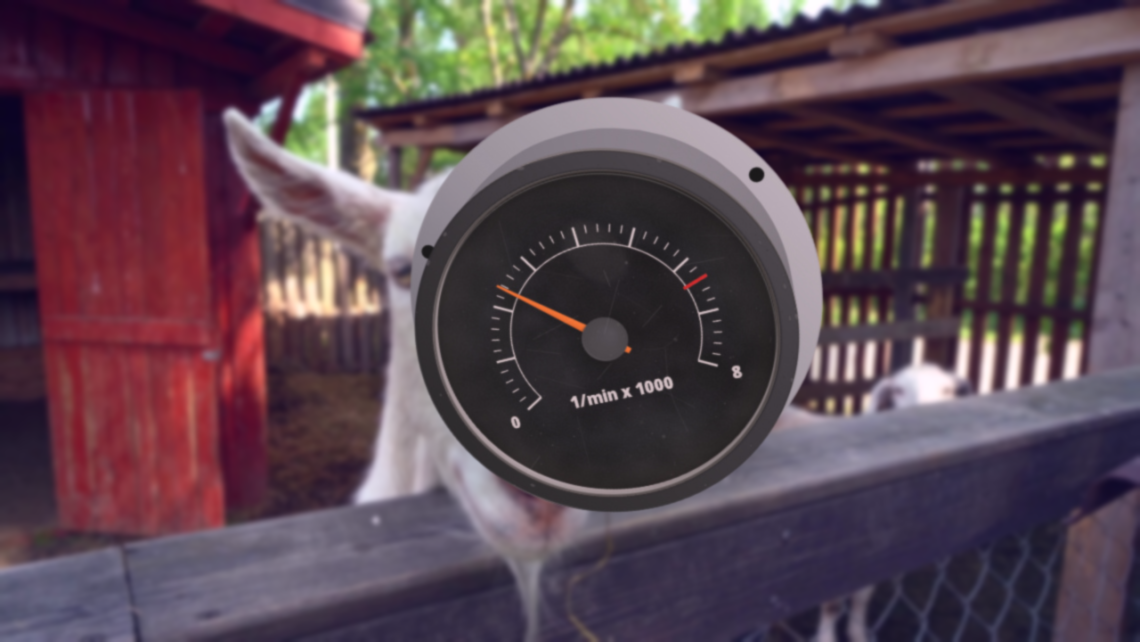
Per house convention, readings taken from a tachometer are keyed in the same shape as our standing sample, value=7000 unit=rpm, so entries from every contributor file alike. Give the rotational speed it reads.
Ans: value=2400 unit=rpm
